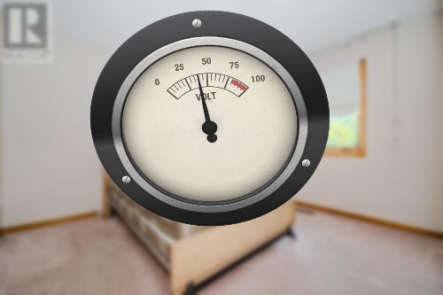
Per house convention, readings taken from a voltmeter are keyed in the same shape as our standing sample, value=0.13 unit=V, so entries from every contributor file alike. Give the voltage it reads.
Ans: value=40 unit=V
